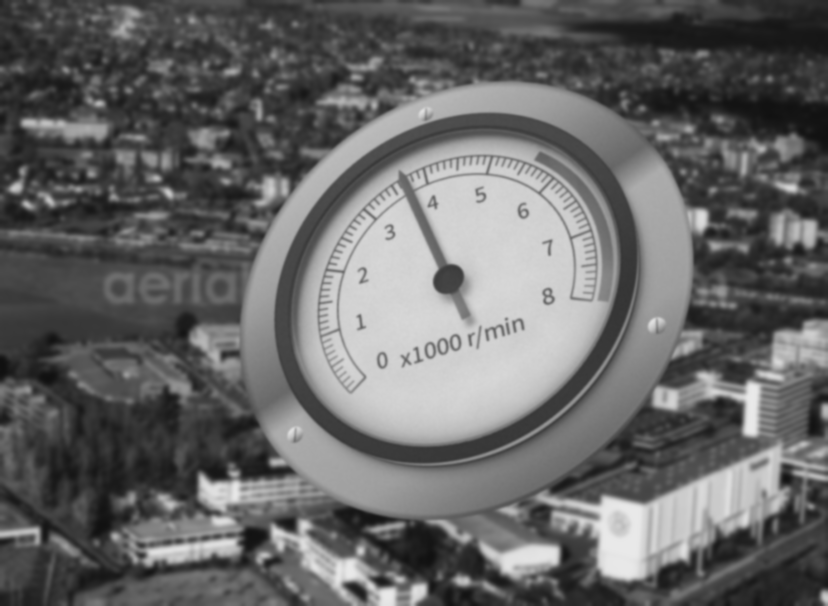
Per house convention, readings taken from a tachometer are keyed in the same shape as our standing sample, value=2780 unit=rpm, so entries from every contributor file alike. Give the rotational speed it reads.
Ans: value=3700 unit=rpm
